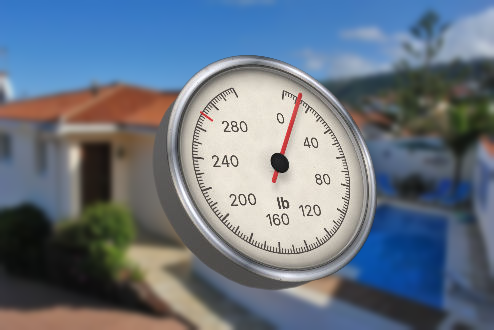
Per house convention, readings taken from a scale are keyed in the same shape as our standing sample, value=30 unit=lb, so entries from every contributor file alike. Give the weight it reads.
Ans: value=10 unit=lb
